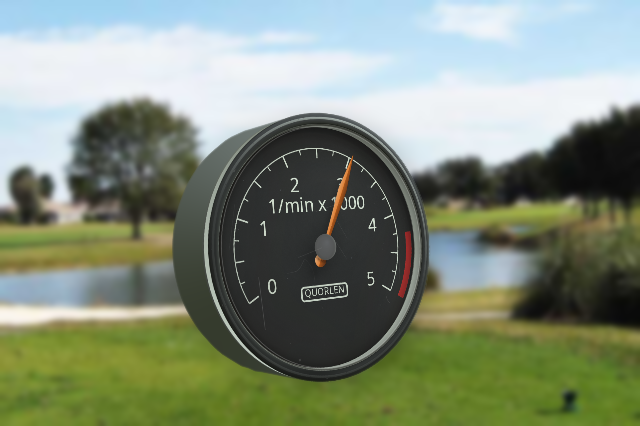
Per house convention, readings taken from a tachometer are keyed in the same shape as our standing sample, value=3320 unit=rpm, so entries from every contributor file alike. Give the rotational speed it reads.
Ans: value=3000 unit=rpm
